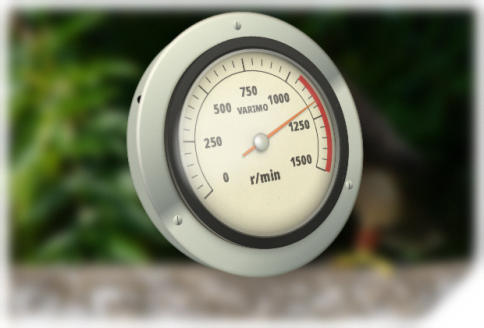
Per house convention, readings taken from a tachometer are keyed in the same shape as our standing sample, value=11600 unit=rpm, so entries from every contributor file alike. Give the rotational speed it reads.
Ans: value=1175 unit=rpm
